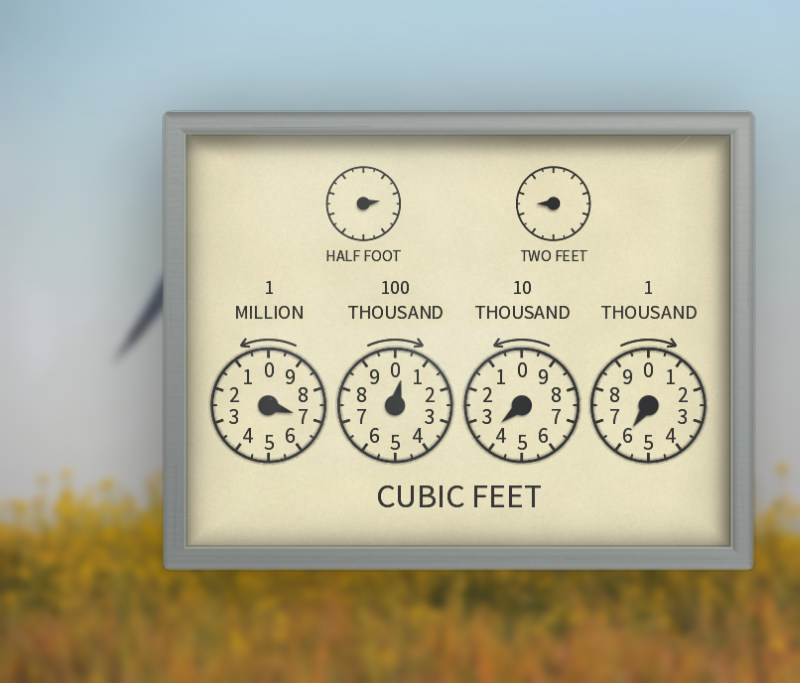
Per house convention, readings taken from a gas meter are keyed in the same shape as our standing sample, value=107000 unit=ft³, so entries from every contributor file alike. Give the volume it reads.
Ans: value=703600 unit=ft³
